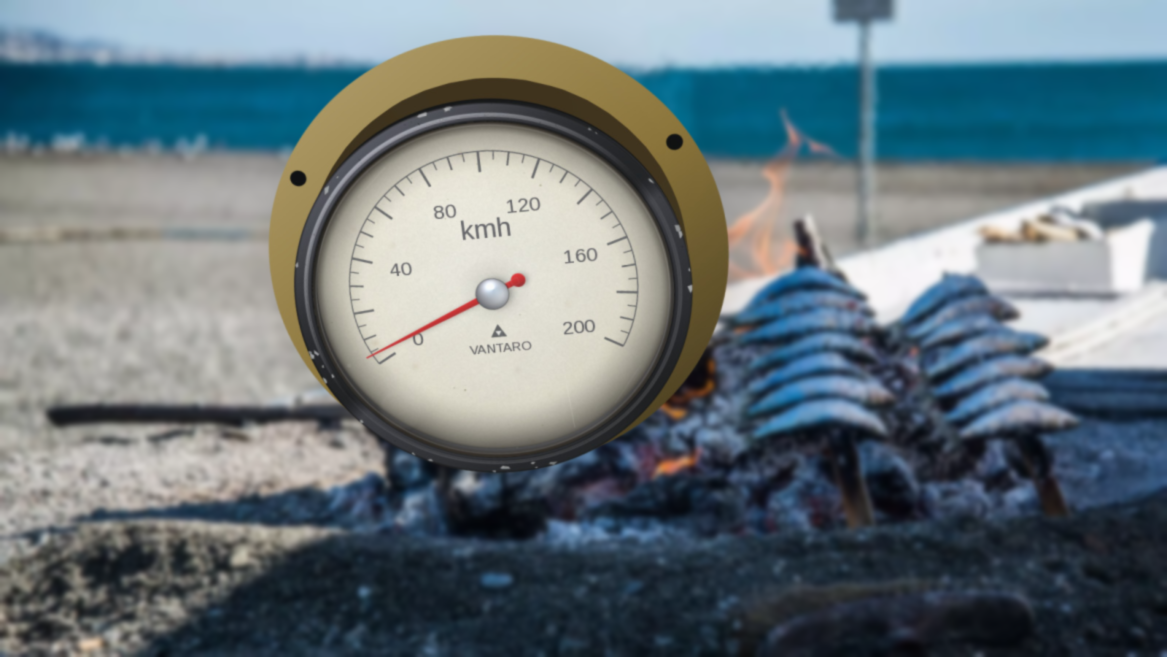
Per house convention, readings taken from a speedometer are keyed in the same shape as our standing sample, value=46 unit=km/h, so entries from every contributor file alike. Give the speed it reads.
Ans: value=5 unit=km/h
